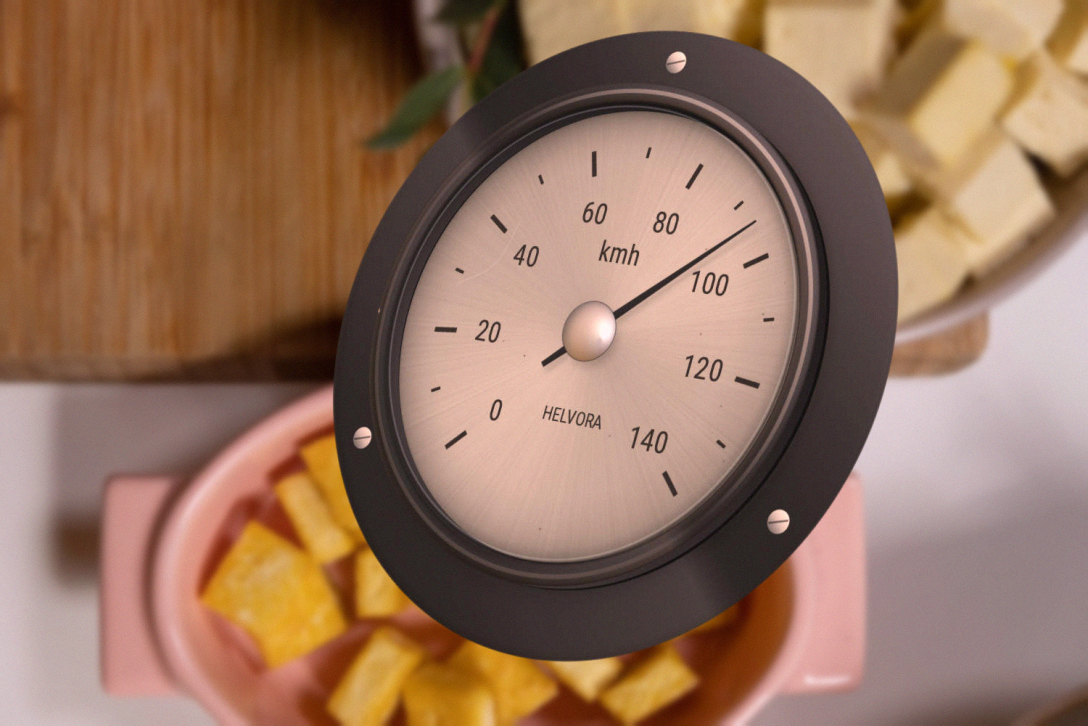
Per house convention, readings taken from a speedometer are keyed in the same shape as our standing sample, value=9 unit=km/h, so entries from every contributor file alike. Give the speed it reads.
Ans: value=95 unit=km/h
